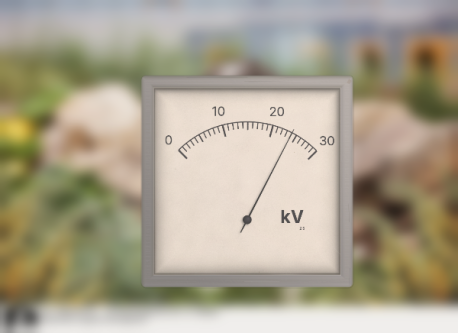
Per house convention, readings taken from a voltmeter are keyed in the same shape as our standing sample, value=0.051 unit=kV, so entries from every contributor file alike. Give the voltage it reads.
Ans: value=24 unit=kV
